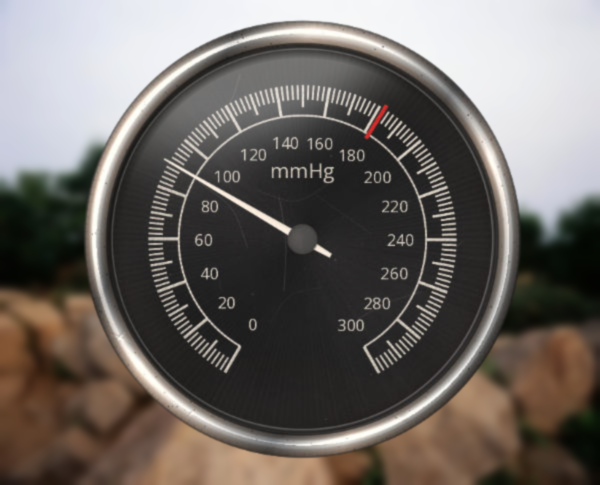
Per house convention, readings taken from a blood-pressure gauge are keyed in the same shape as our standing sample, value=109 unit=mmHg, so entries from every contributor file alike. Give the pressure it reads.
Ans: value=90 unit=mmHg
